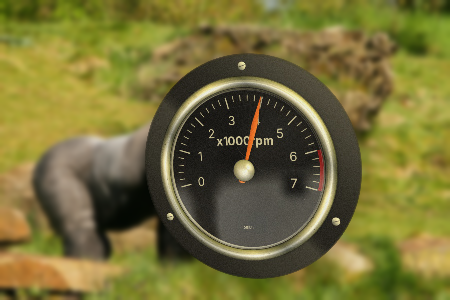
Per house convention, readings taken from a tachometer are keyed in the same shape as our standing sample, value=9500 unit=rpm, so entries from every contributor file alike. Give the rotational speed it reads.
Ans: value=4000 unit=rpm
